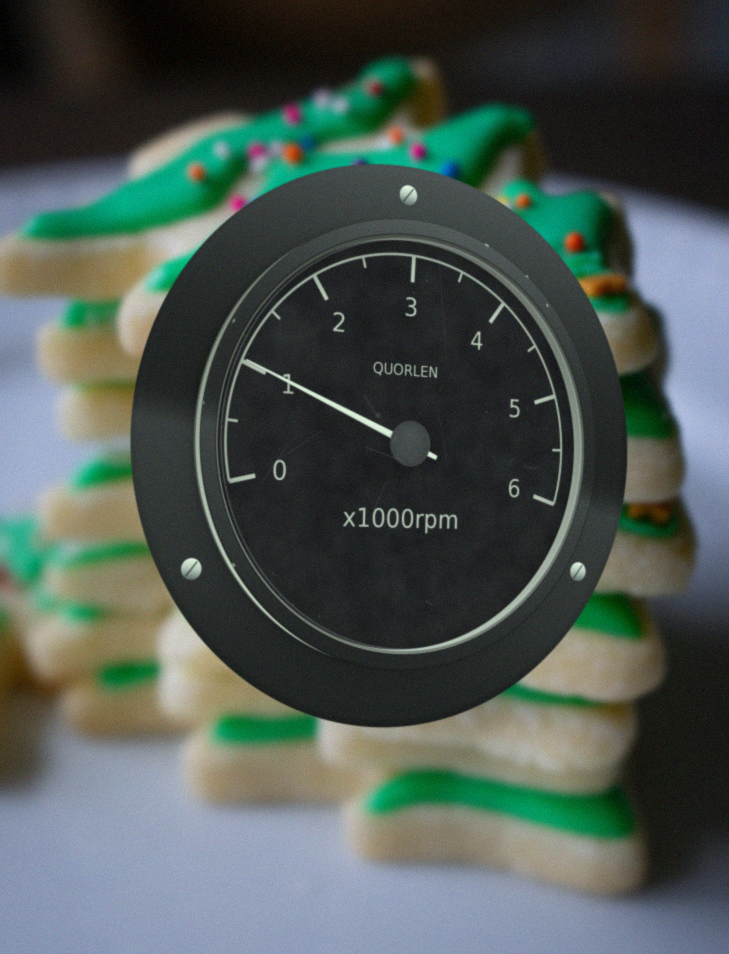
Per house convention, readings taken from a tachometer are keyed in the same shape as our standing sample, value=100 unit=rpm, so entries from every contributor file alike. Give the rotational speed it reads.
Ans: value=1000 unit=rpm
